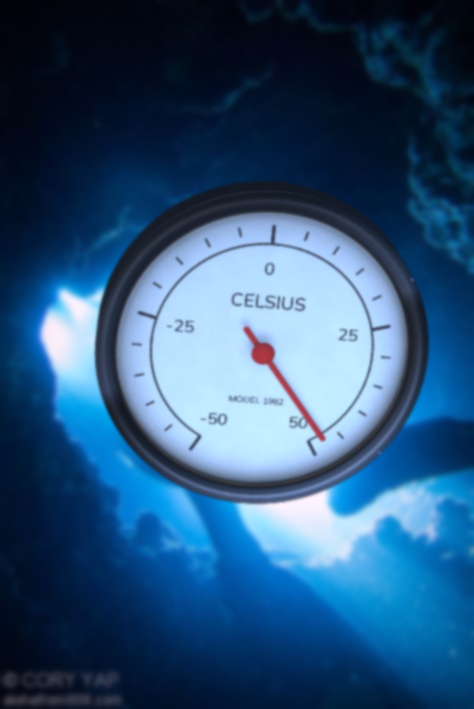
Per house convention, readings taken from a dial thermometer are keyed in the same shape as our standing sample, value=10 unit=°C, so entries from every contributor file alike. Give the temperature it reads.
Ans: value=47.5 unit=°C
